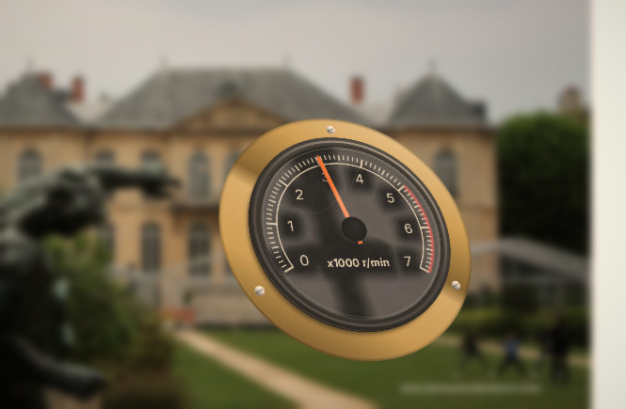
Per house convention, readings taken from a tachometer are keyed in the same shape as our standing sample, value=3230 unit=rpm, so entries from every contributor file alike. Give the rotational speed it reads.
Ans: value=3000 unit=rpm
